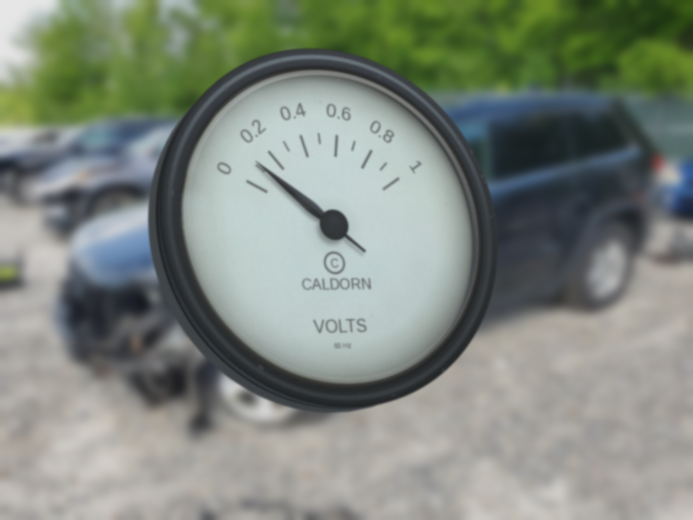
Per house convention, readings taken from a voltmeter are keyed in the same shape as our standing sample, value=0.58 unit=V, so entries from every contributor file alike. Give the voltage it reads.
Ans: value=0.1 unit=V
